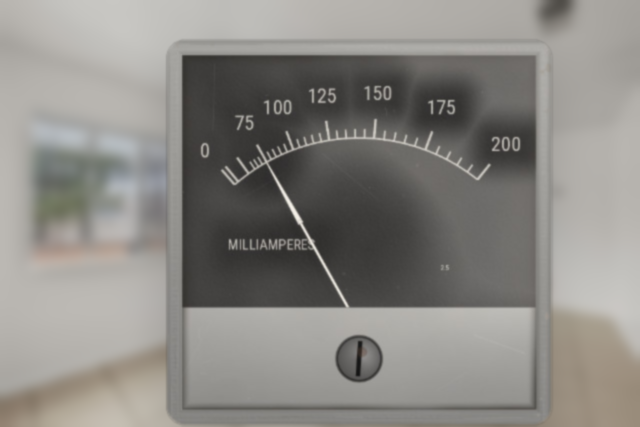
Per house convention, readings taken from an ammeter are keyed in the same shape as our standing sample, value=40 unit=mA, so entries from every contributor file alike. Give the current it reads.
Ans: value=75 unit=mA
